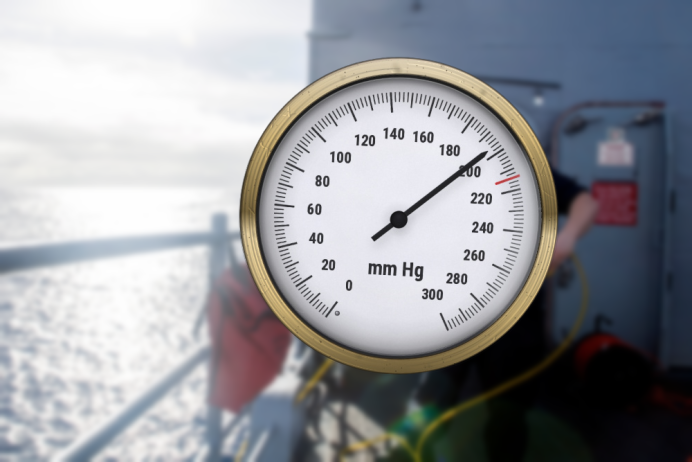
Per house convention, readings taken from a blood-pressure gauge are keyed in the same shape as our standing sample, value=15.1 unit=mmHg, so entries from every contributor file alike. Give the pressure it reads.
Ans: value=196 unit=mmHg
